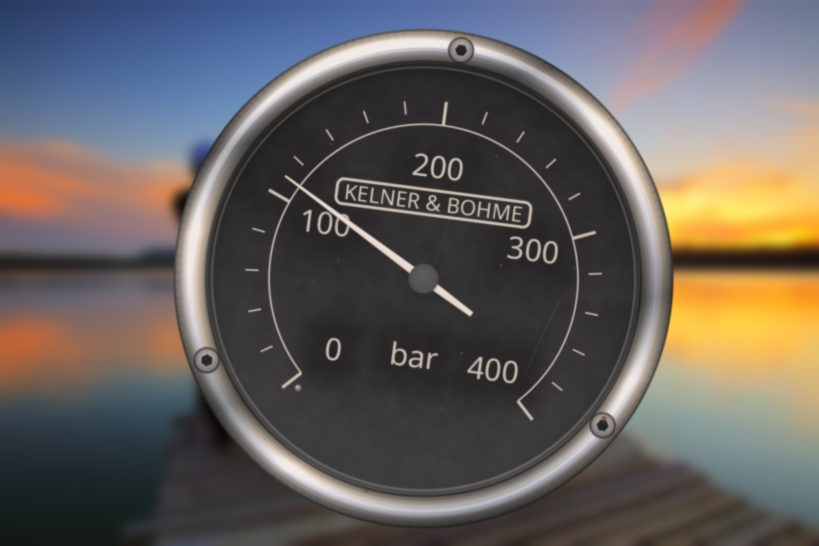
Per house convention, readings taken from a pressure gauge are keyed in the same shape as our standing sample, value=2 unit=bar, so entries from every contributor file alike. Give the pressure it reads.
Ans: value=110 unit=bar
